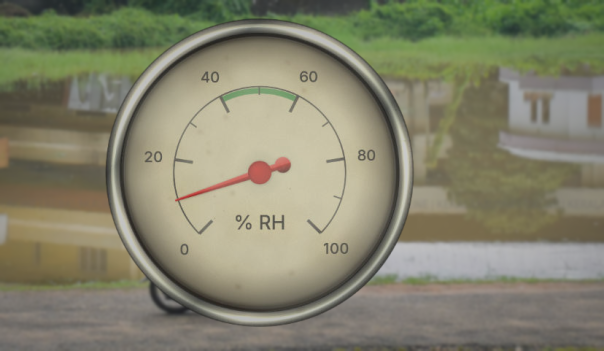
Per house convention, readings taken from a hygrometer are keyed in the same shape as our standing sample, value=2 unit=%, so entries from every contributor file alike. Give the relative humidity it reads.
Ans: value=10 unit=%
